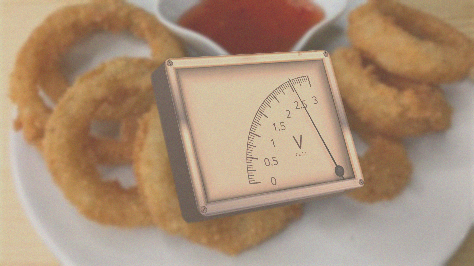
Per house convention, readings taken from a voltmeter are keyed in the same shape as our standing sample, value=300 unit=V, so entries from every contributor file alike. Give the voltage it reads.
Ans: value=2.5 unit=V
